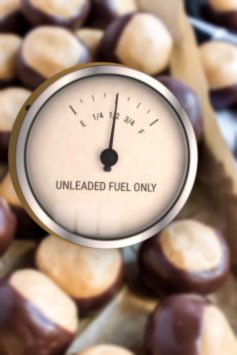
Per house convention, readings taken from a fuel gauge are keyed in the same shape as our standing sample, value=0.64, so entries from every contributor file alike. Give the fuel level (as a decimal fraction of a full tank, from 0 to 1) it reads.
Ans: value=0.5
